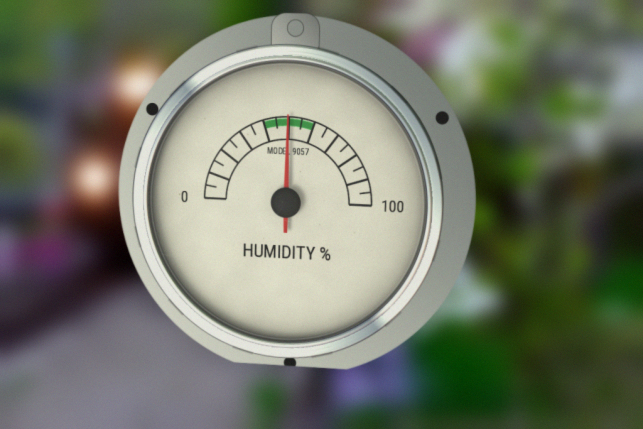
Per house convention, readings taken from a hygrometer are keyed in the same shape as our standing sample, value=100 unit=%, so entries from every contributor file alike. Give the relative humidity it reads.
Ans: value=50 unit=%
